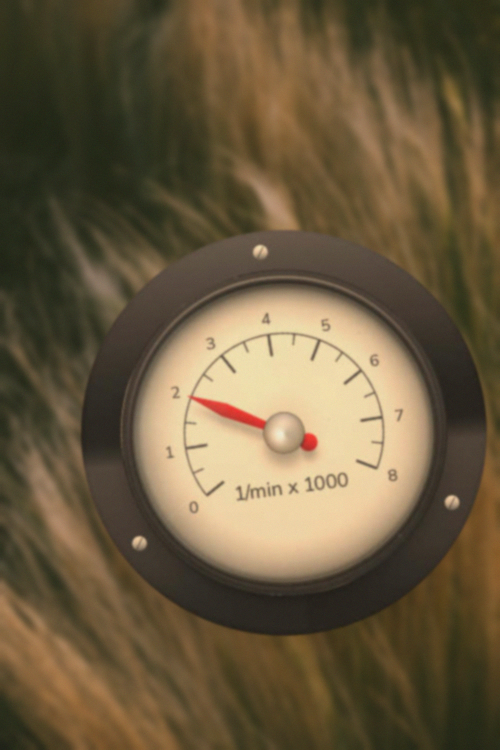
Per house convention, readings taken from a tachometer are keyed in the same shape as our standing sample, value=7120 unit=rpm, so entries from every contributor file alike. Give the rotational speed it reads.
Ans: value=2000 unit=rpm
